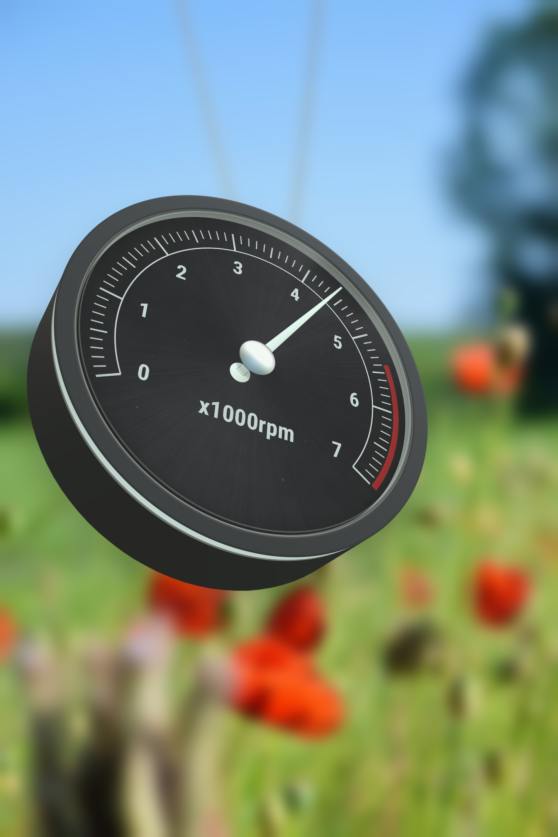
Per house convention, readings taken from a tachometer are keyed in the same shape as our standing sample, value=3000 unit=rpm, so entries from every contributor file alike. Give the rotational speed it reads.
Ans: value=4400 unit=rpm
